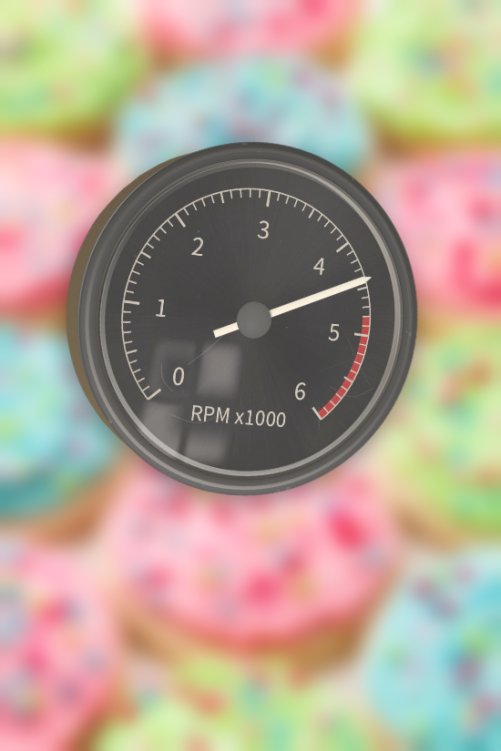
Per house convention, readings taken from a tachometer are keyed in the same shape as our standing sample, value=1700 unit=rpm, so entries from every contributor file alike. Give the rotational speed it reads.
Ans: value=4400 unit=rpm
